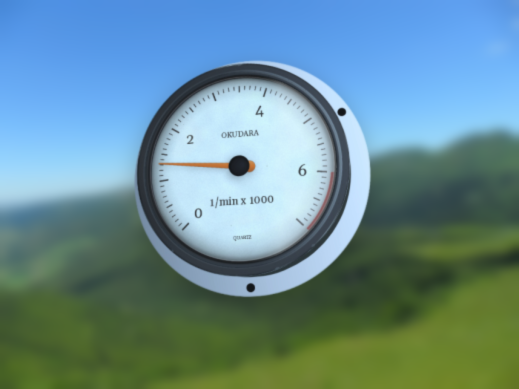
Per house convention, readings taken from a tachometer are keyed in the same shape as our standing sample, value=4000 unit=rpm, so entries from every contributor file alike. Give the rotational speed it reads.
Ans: value=1300 unit=rpm
